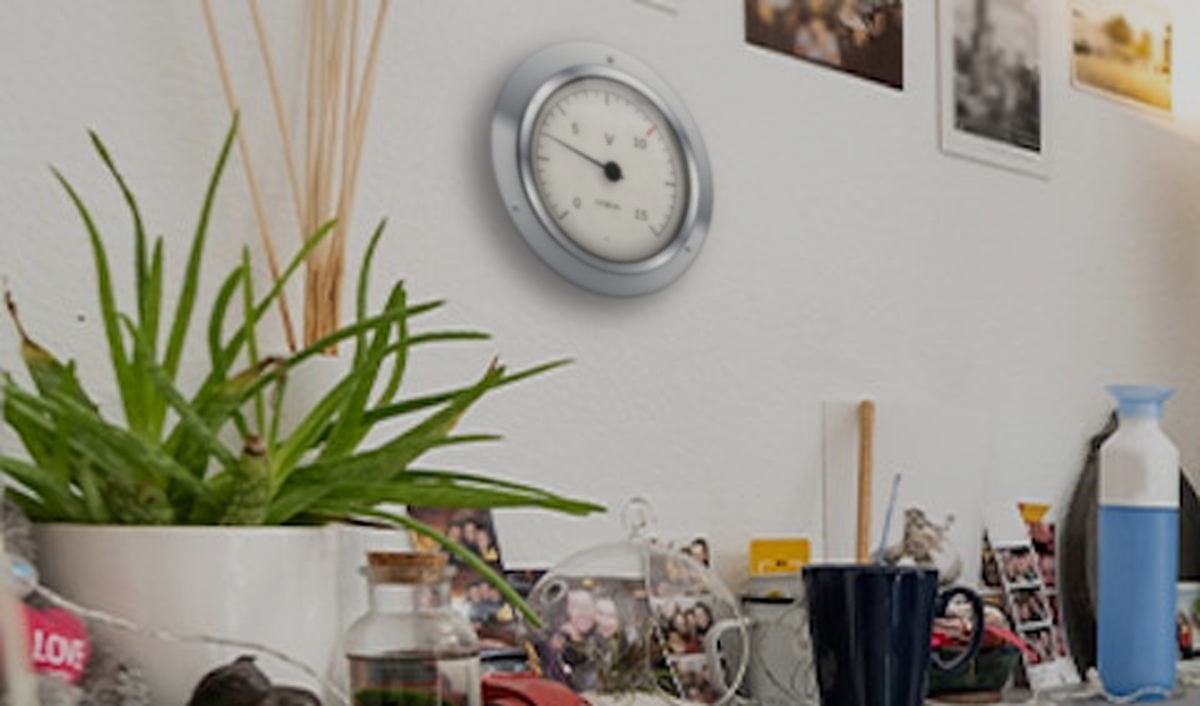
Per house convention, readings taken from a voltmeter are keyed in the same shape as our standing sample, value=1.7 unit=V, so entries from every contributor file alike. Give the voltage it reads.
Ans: value=3.5 unit=V
